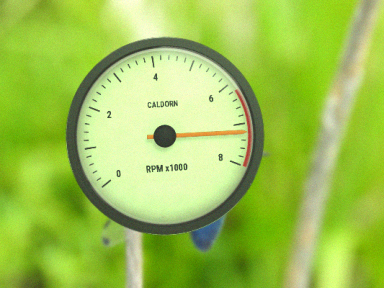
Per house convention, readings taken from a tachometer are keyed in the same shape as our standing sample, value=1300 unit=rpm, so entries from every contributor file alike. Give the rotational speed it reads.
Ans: value=7200 unit=rpm
